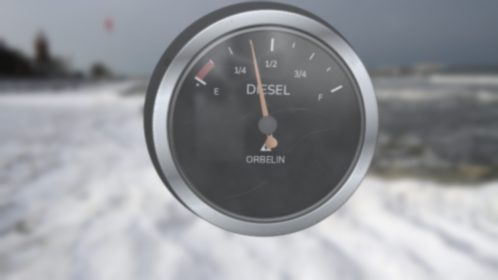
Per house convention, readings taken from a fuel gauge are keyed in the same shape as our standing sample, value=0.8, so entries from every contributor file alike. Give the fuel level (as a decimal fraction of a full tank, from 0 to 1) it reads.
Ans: value=0.375
